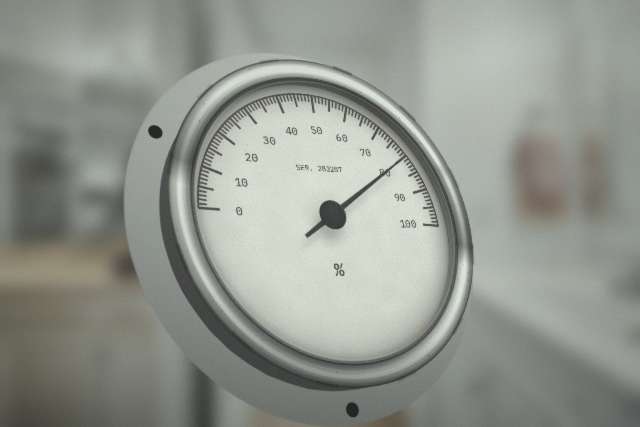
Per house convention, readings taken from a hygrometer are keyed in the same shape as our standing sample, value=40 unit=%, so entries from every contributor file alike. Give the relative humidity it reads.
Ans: value=80 unit=%
